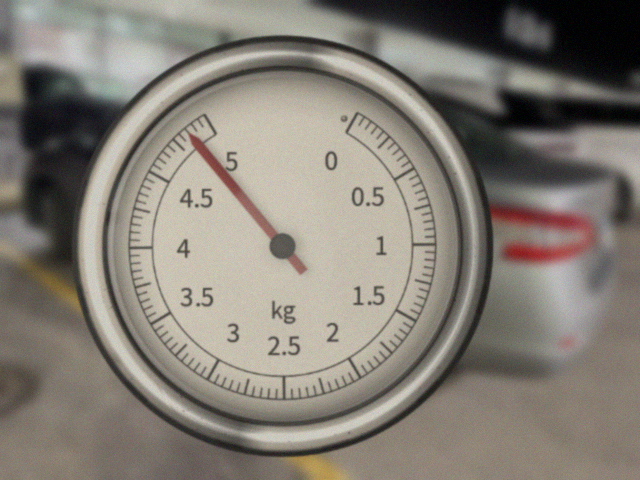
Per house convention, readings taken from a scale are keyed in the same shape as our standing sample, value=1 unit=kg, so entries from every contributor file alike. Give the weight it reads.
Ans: value=4.85 unit=kg
